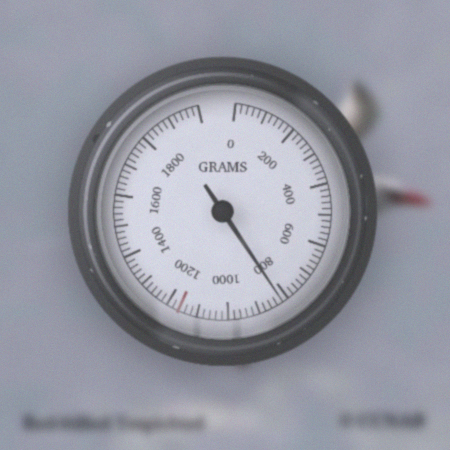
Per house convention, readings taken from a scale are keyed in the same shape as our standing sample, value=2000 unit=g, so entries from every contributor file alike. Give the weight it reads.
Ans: value=820 unit=g
